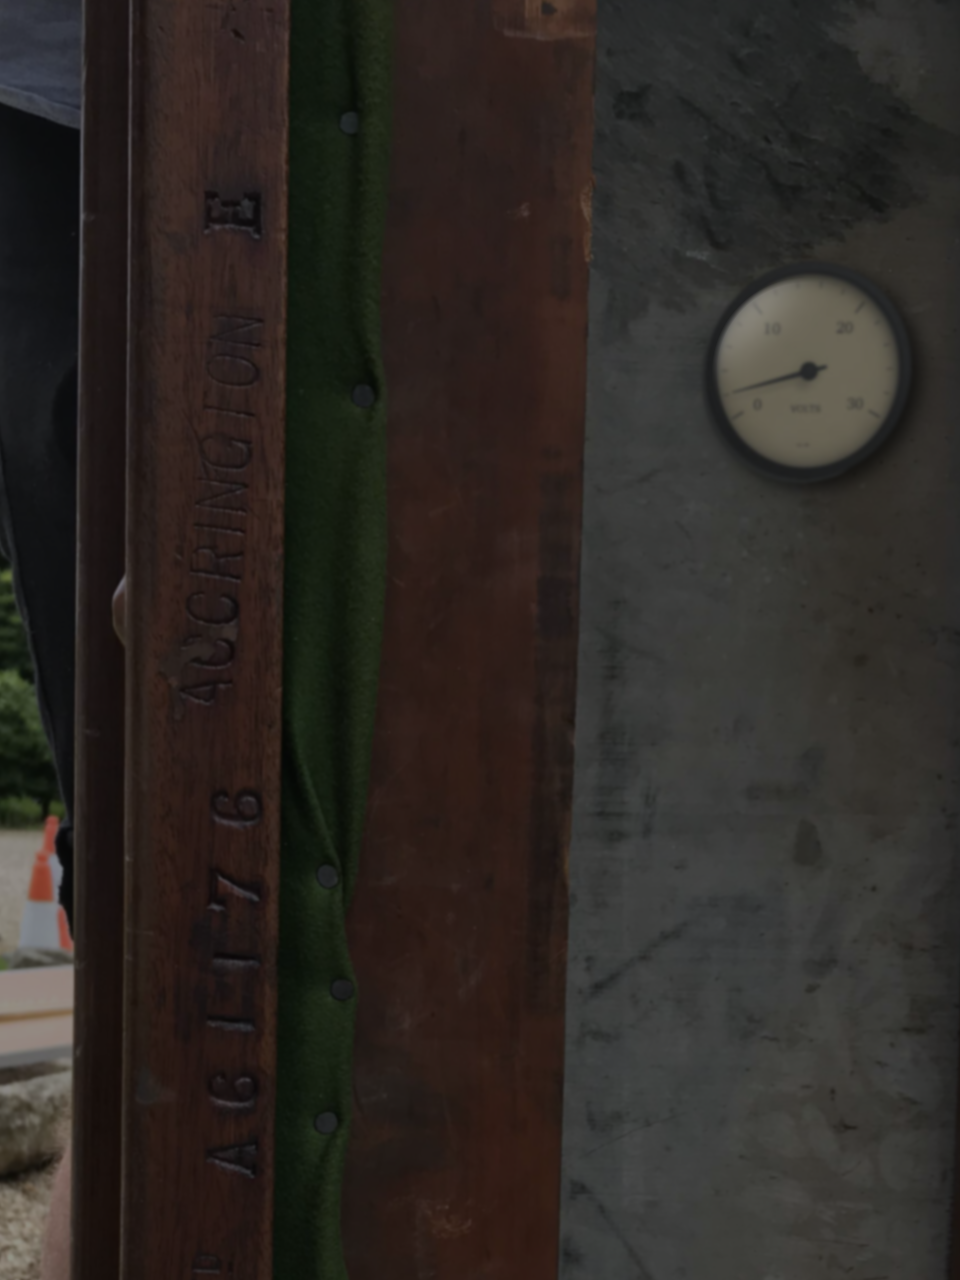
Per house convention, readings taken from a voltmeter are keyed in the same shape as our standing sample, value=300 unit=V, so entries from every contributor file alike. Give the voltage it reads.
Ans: value=2 unit=V
